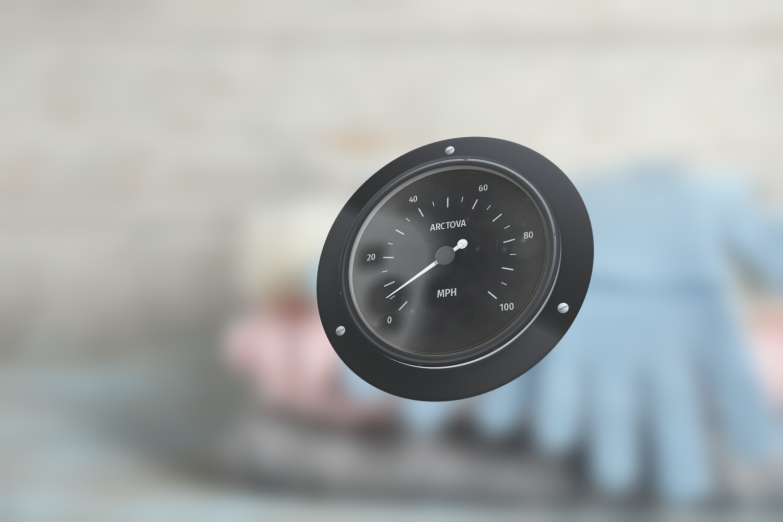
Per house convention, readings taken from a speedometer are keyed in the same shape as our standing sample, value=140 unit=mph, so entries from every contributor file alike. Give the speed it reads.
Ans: value=5 unit=mph
